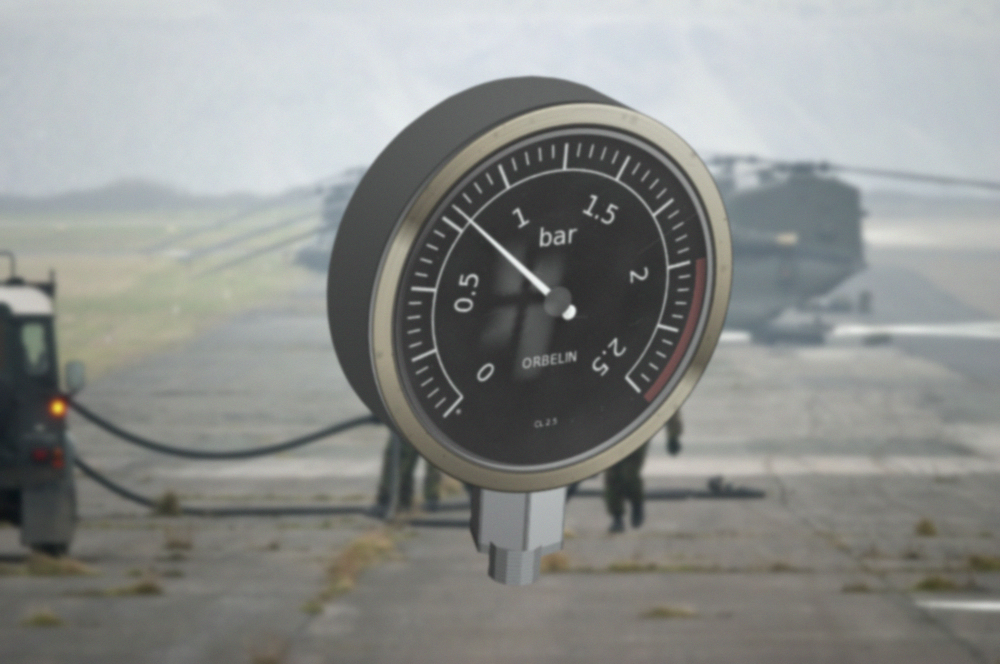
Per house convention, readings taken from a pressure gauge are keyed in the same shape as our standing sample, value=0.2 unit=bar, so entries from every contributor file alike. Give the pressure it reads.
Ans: value=0.8 unit=bar
